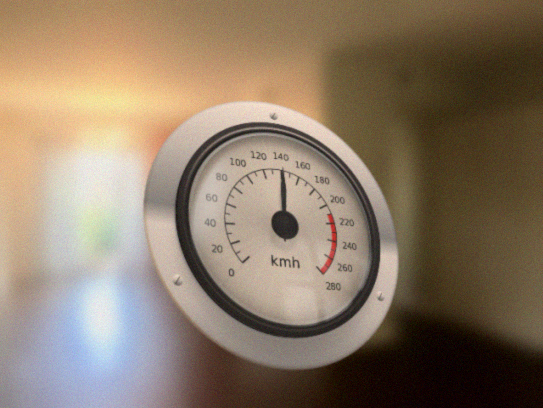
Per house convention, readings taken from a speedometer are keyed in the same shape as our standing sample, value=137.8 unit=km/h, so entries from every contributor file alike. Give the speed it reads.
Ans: value=140 unit=km/h
